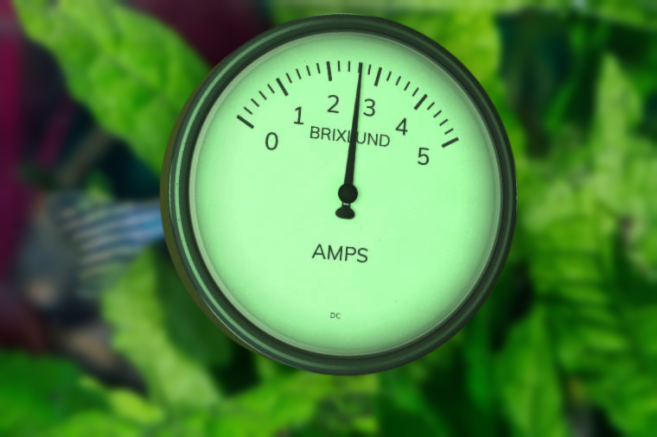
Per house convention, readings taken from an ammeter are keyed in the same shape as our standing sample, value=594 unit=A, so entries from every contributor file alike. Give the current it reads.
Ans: value=2.6 unit=A
